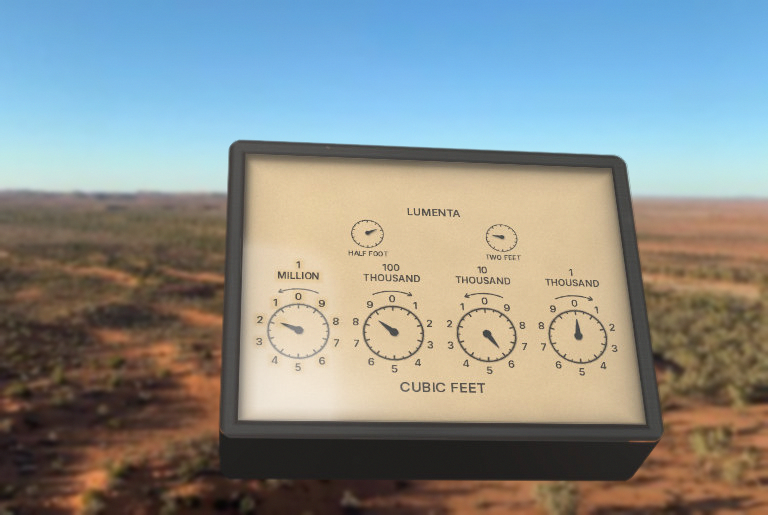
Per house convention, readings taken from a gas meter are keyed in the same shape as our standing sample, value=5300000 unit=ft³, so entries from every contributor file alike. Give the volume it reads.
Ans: value=186000 unit=ft³
